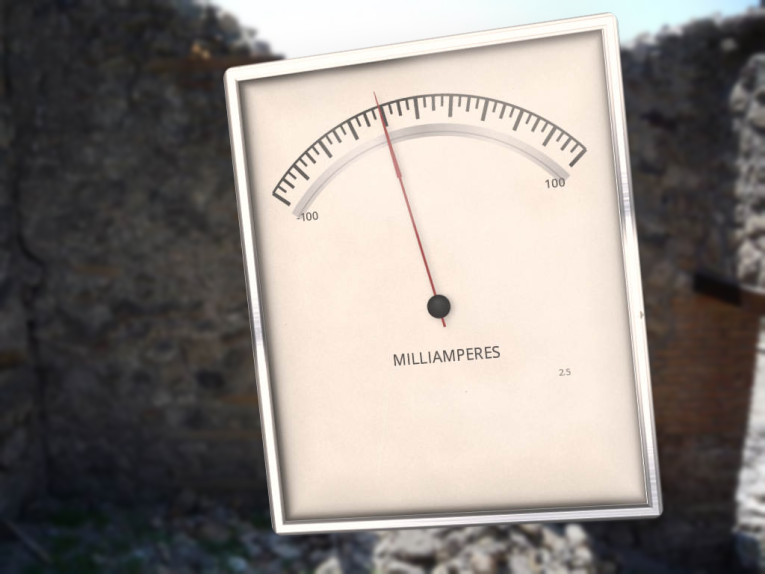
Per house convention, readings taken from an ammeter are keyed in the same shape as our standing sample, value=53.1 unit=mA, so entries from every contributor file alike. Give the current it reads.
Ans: value=-20 unit=mA
